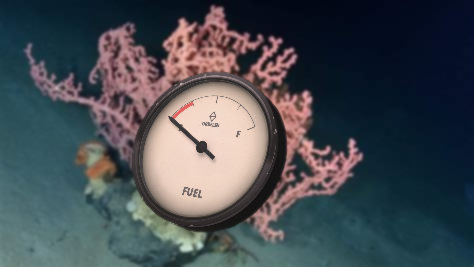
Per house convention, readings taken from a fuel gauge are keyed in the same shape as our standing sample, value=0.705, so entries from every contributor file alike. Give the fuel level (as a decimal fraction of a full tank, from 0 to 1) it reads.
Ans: value=0
